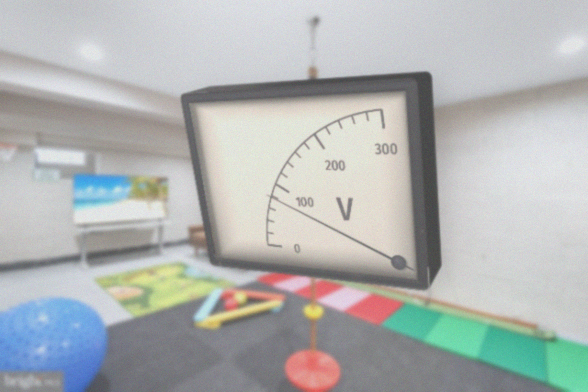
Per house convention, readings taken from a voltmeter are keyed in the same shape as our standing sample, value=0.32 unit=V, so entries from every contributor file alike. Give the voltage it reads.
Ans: value=80 unit=V
